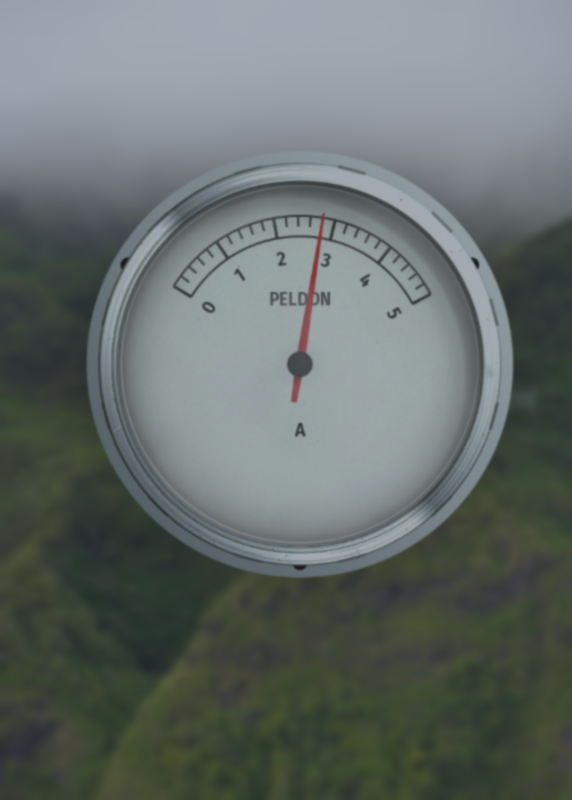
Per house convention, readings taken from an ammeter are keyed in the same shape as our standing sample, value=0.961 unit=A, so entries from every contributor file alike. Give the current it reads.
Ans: value=2.8 unit=A
